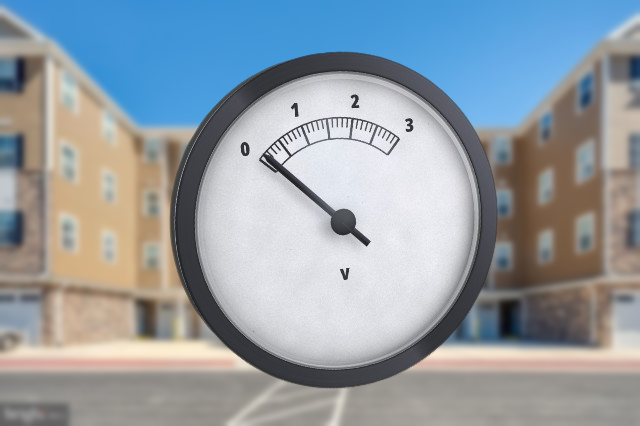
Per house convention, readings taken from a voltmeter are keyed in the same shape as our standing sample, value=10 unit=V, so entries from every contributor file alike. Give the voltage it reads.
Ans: value=0.1 unit=V
